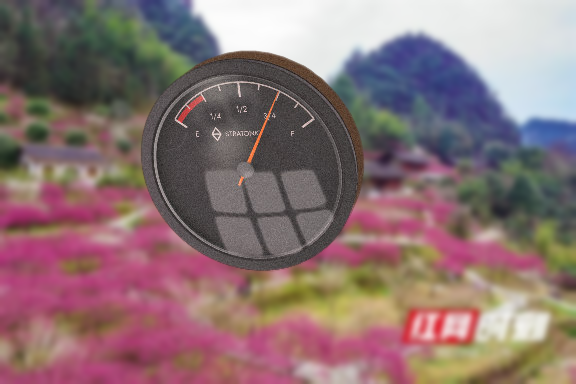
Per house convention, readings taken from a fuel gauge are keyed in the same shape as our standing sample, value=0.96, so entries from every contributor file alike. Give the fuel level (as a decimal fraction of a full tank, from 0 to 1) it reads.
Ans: value=0.75
